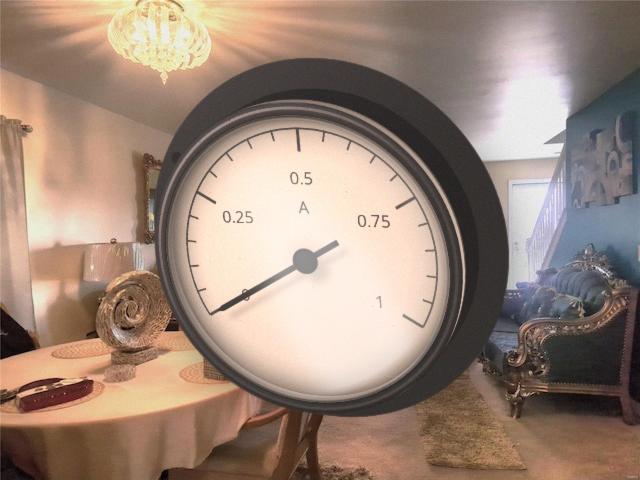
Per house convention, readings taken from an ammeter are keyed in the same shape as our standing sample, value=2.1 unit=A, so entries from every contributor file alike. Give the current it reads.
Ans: value=0 unit=A
